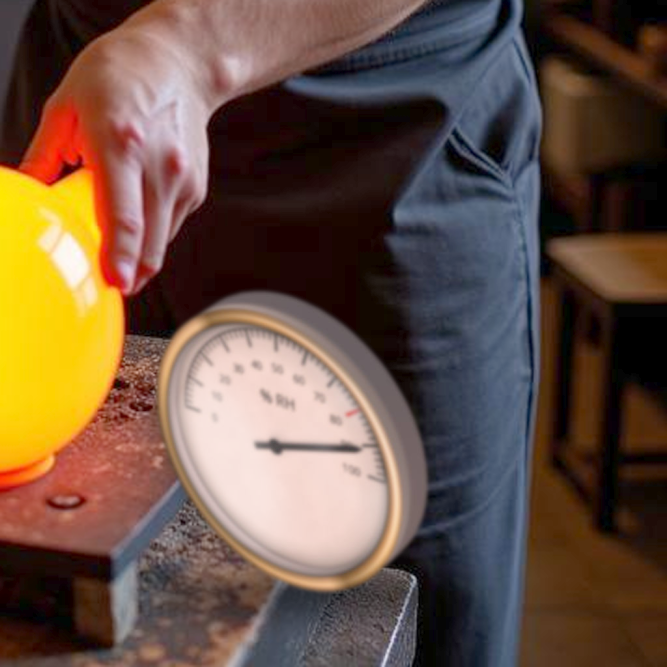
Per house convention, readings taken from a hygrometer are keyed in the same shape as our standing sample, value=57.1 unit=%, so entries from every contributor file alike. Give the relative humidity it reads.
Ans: value=90 unit=%
